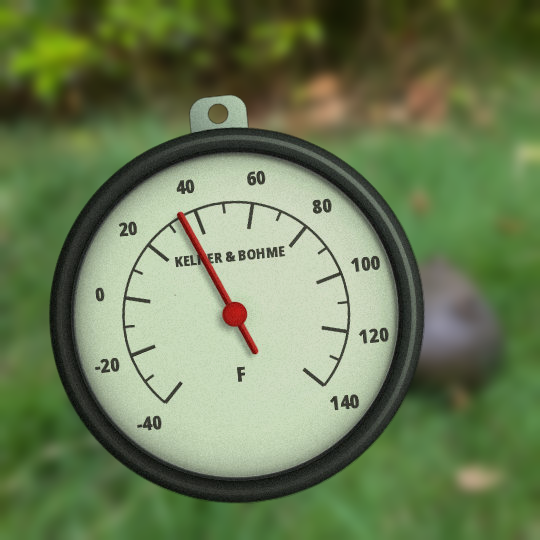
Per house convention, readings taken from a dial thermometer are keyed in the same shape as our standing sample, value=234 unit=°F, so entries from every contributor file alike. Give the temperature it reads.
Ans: value=35 unit=°F
